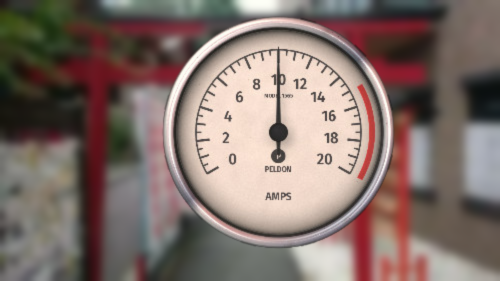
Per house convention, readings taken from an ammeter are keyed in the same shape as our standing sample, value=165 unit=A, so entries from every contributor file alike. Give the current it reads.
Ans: value=10 unit=A
